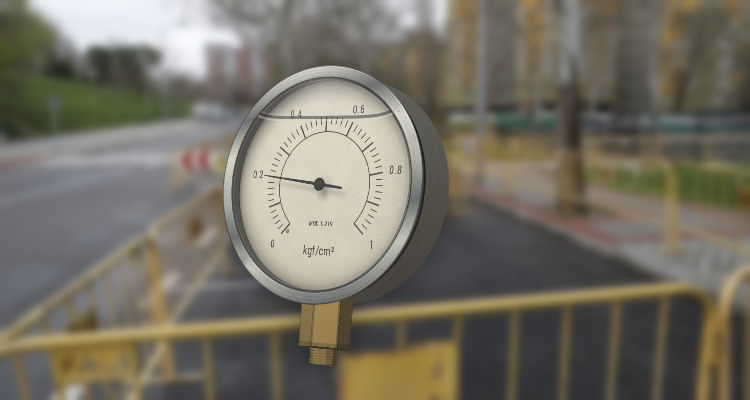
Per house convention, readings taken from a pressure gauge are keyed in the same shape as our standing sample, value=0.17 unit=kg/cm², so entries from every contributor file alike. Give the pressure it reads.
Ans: value=0.2 unit=kg/cm²
